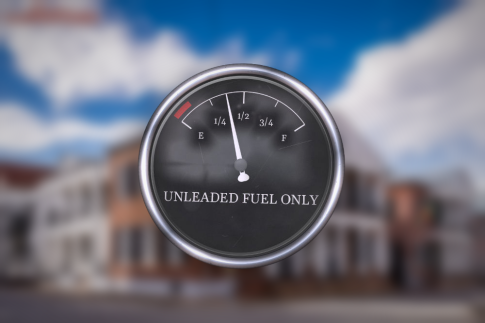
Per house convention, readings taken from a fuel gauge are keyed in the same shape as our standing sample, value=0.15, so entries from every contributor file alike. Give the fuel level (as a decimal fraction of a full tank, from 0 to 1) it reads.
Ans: value=0.375
